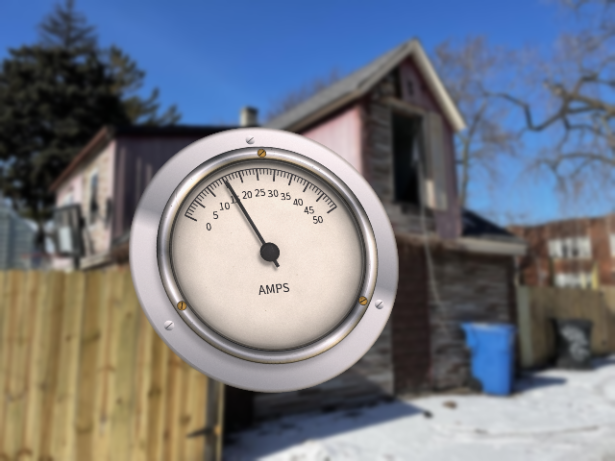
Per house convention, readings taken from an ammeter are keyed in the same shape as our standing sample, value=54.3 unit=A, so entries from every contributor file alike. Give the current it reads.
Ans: value=15 unit=A
